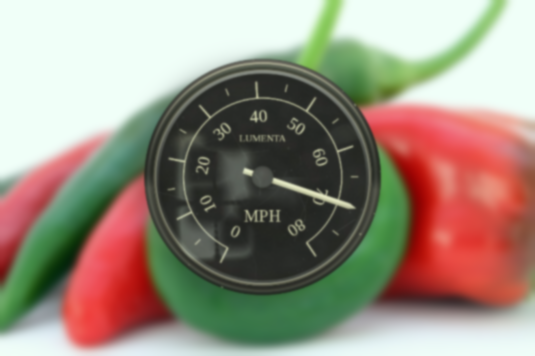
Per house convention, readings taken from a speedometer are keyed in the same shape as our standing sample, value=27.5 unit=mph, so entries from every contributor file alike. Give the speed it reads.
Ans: value=70 unit=mph
